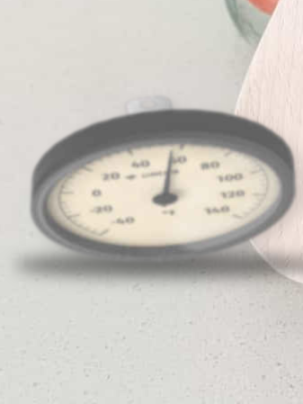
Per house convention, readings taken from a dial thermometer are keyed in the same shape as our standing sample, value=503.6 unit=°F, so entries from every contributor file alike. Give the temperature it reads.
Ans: value=56 unit=°F
